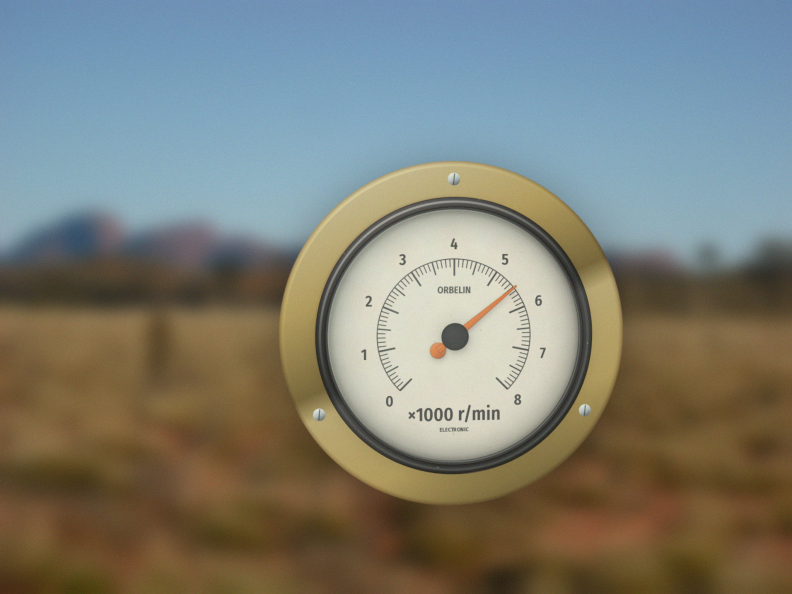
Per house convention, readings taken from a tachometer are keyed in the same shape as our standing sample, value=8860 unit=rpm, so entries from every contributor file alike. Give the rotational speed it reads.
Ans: value=5500 unit=rpm
